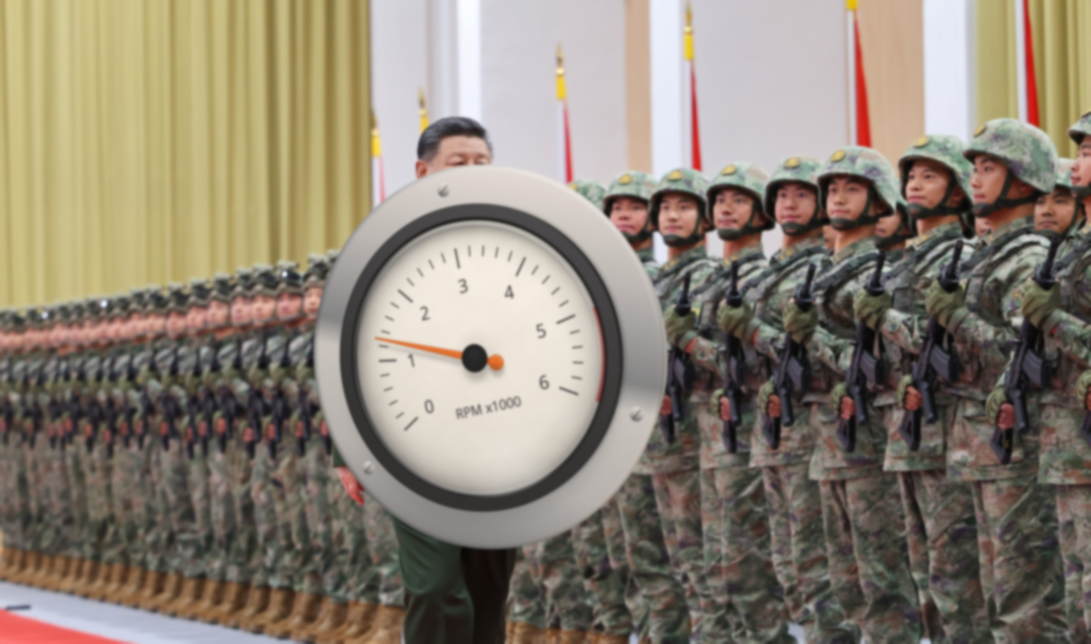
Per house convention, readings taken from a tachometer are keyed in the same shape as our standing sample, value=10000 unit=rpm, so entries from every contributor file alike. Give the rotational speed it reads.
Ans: value=1300 unit=rpm
